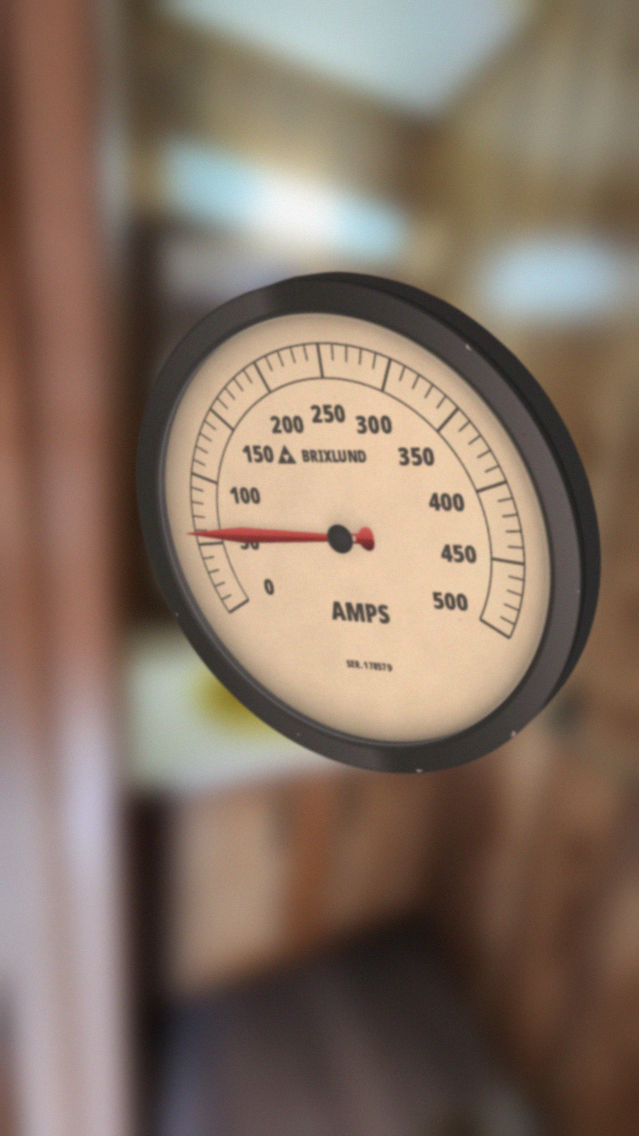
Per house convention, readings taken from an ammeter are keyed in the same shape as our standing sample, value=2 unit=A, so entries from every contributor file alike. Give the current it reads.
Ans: value=60 unit=A
